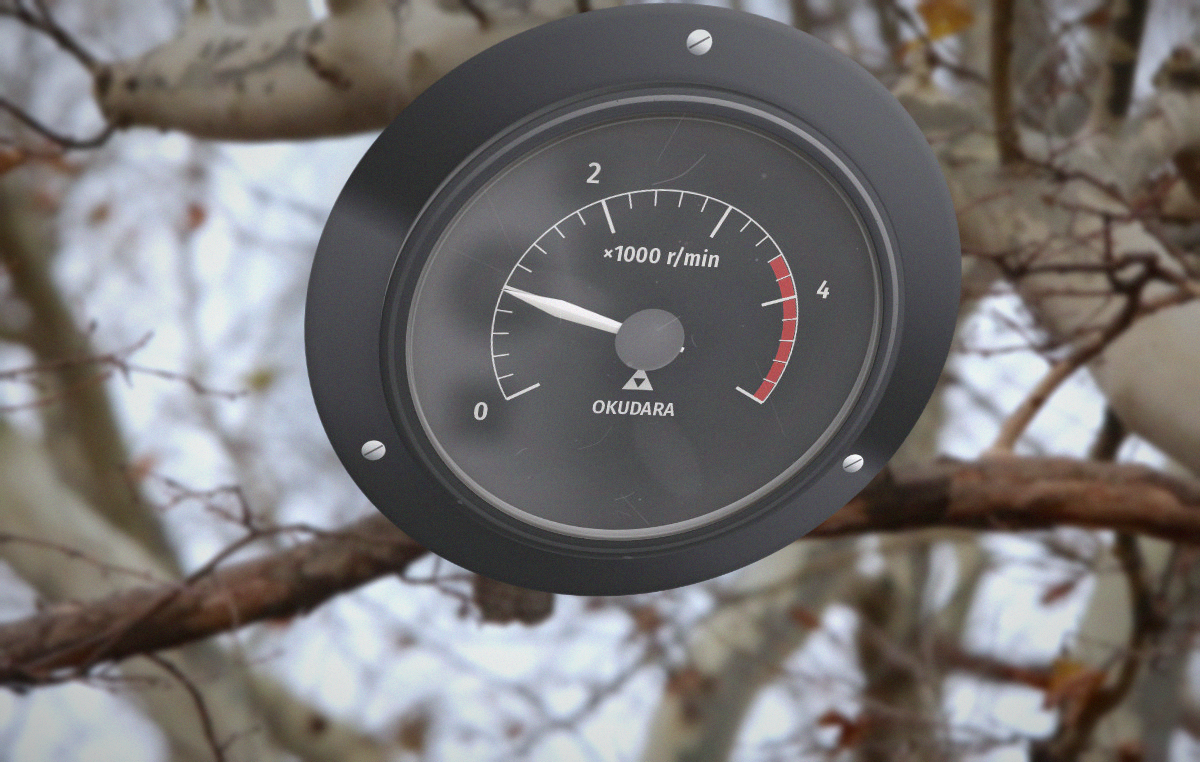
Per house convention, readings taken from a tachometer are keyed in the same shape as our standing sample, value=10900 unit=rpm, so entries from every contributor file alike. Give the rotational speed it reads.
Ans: value=1000 unit=rpm
